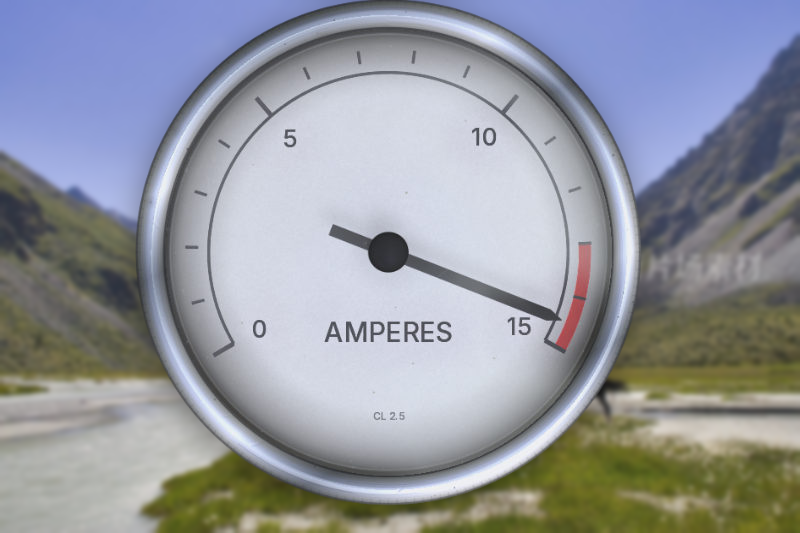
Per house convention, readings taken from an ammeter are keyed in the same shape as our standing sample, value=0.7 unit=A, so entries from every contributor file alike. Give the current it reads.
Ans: value=14.5 unit=A
